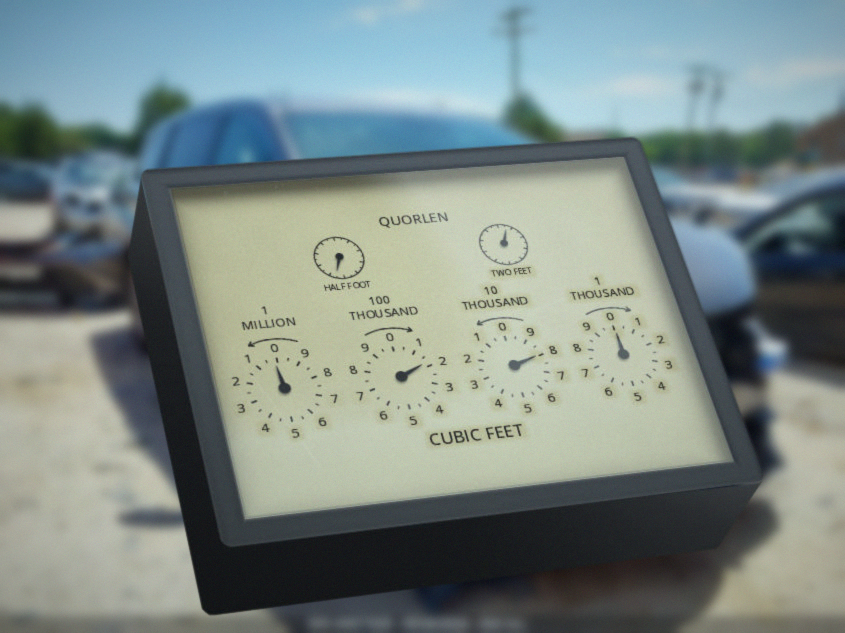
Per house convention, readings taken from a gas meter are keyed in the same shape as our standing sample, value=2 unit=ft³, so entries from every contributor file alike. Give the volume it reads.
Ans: value=18000 unit=ft³
